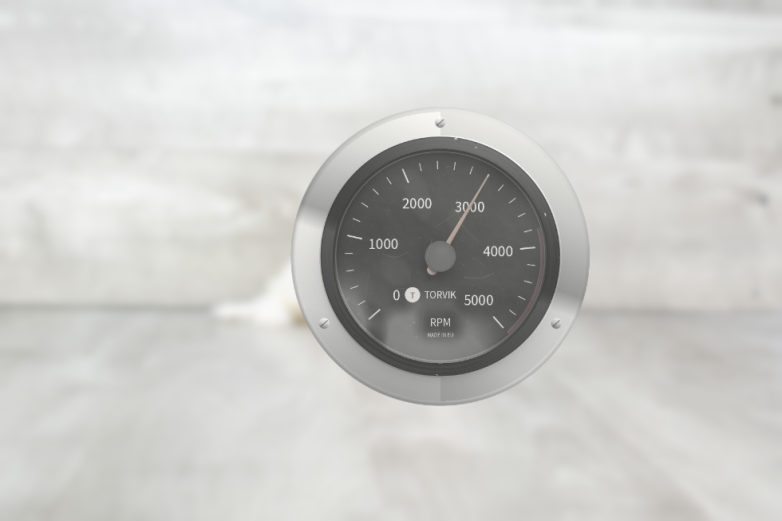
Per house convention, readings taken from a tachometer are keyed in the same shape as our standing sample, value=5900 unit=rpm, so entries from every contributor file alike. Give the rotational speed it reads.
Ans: value=3000 unit=rpm
